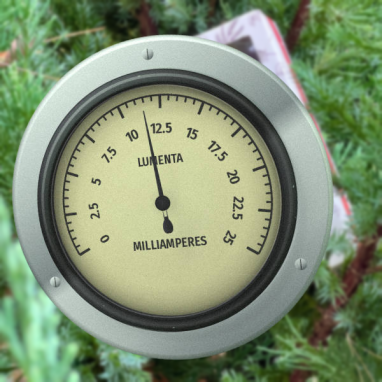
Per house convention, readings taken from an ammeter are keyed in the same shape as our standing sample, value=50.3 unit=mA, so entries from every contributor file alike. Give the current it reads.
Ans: value=11.5 unit=mA
